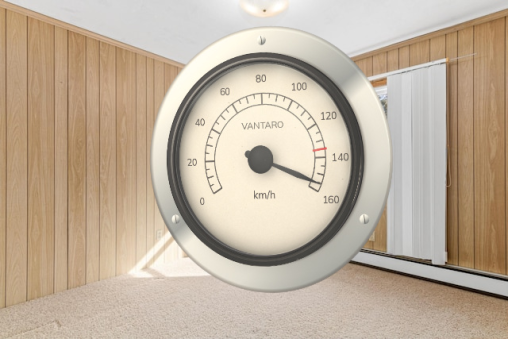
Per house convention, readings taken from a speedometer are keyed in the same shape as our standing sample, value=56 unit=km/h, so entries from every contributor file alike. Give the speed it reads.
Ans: value=155 unit=km/h
